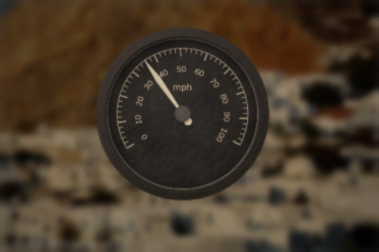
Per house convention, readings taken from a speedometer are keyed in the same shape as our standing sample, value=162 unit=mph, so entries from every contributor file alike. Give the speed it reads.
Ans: value=36 unit=mph
